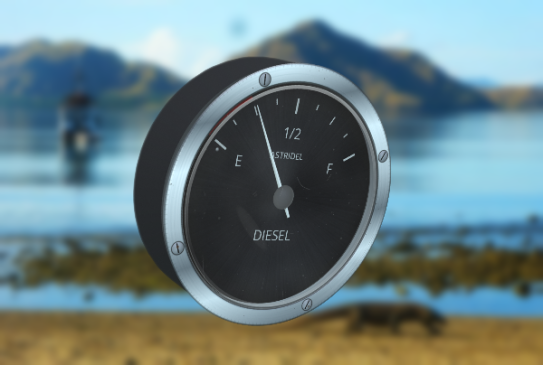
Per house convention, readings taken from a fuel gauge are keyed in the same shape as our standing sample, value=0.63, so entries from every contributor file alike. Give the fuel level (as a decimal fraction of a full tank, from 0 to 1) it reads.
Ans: value=0.25
